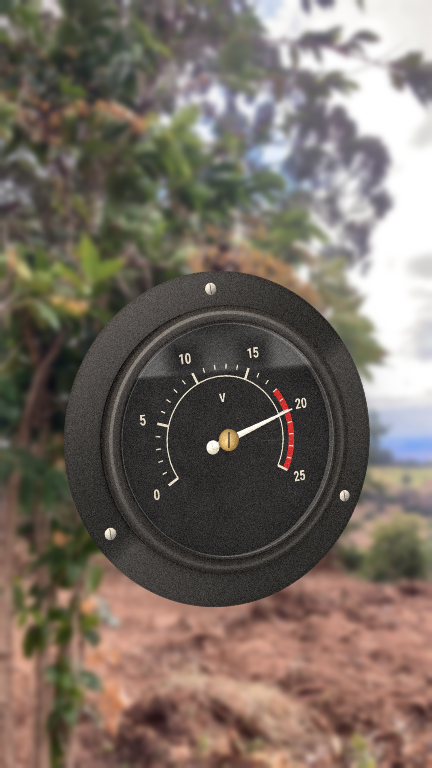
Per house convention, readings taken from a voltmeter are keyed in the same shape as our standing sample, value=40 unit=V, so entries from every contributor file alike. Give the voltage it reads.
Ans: value=20 unit=V
